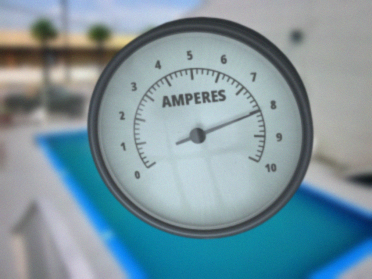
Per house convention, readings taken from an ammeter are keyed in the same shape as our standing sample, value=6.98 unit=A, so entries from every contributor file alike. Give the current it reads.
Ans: value=8 unit=A
